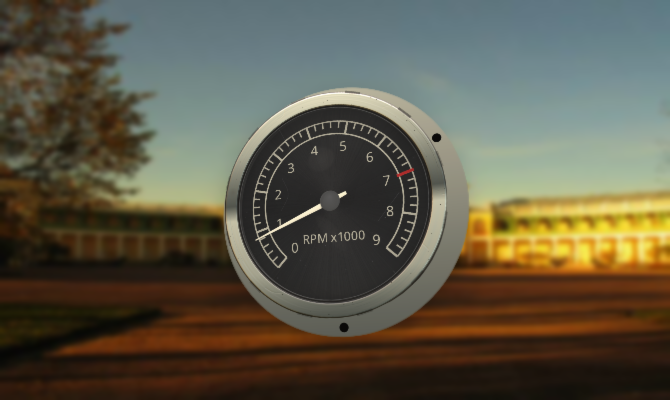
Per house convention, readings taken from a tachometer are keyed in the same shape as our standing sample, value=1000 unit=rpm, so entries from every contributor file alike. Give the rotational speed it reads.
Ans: value=800 unit=rpm
